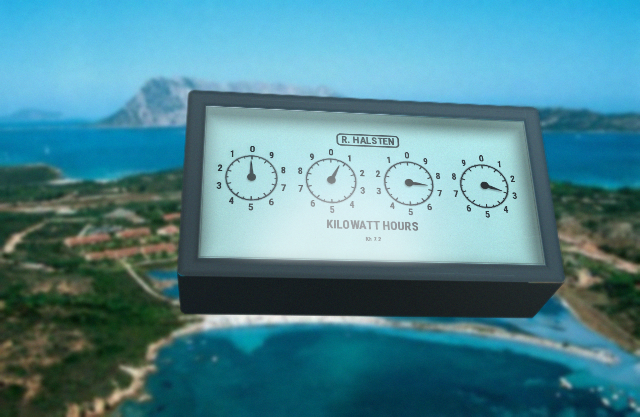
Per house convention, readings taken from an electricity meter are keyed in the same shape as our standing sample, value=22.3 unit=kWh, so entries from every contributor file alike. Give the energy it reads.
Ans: value=73 unit=kWh
